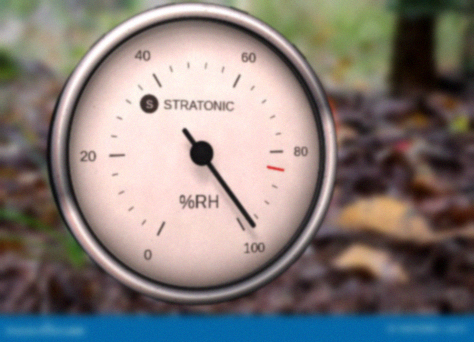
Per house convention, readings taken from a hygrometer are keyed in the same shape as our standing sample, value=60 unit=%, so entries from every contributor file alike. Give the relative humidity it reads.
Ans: value=98 unit=%
